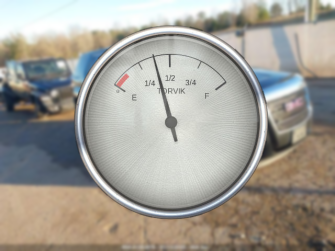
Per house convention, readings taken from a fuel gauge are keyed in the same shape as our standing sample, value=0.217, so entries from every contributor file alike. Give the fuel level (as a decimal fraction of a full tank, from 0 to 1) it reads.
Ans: value=0.375
